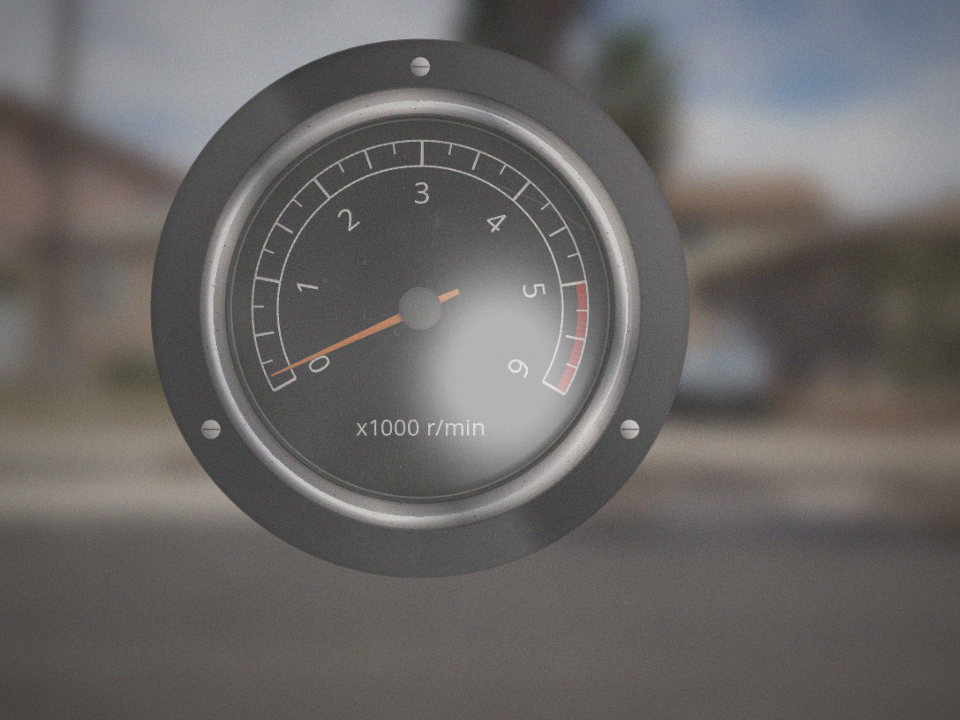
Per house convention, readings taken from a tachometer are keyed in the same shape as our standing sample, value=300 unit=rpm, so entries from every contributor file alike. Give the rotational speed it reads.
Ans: value=125 unit=rpm
